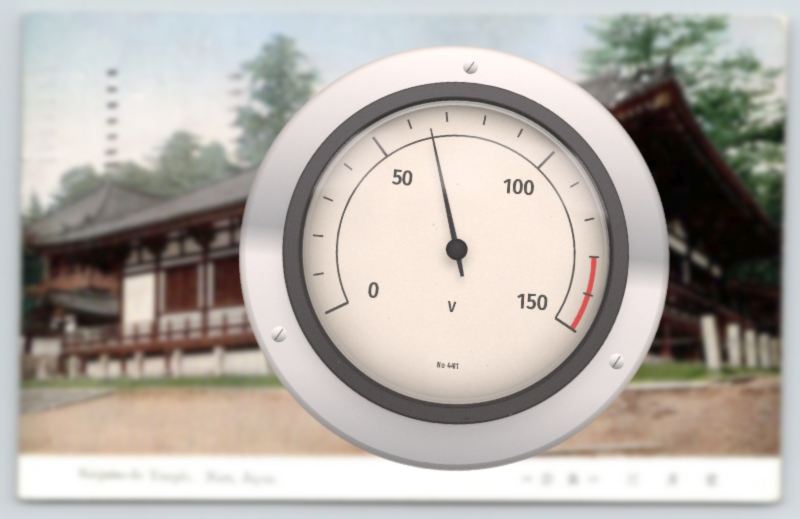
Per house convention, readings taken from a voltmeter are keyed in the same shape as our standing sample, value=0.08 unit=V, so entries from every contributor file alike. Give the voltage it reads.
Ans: value=65 unit=V
